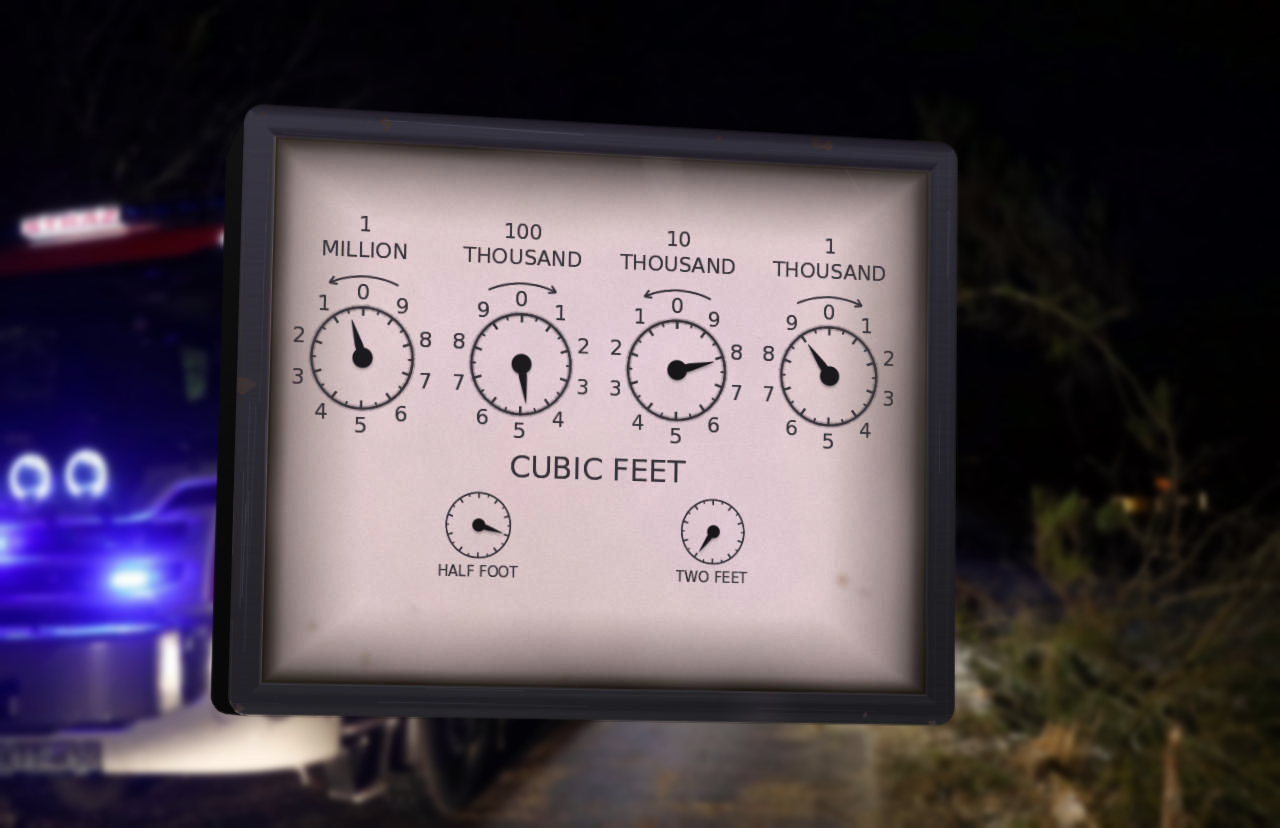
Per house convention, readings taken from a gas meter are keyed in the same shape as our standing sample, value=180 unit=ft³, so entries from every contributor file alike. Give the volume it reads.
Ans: value=47900 unit=ft³
